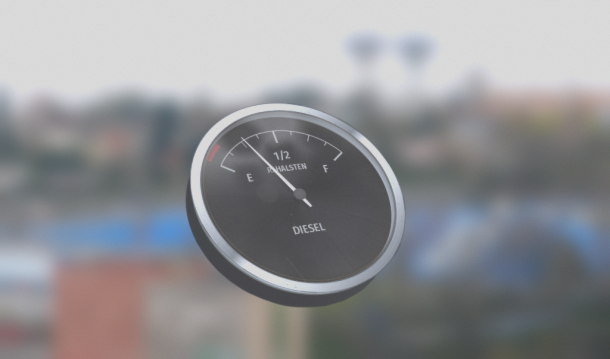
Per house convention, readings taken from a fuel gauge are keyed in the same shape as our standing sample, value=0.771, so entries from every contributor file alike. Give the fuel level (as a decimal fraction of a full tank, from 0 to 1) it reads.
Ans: value=0.25
